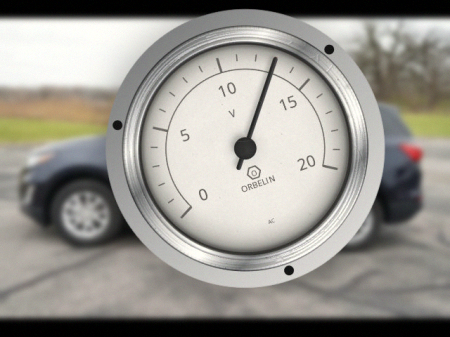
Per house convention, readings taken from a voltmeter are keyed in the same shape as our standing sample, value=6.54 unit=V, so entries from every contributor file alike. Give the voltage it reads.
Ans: value=13 unit=V
